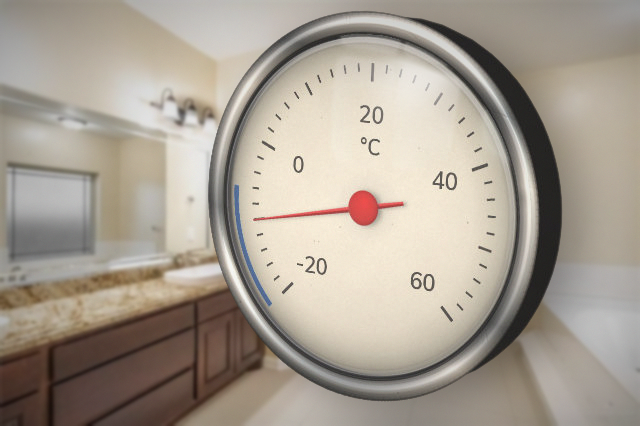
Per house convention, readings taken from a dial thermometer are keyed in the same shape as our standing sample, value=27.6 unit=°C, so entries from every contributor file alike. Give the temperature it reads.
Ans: value=-10 unit=°C
